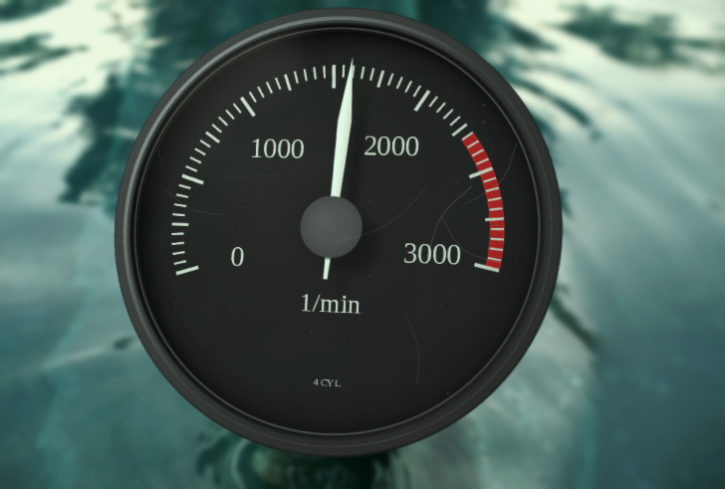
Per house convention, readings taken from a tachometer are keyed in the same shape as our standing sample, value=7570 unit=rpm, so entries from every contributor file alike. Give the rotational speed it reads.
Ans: value=1600 unit=rpm
